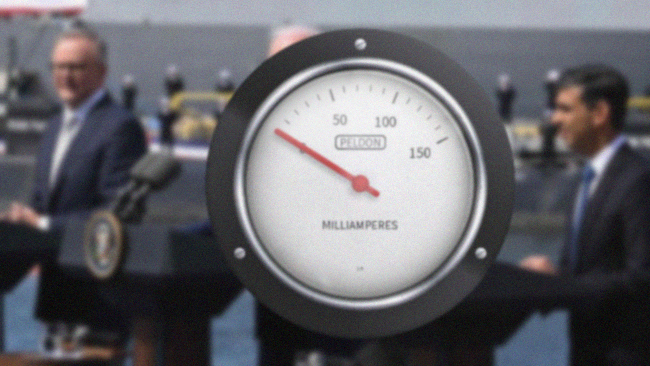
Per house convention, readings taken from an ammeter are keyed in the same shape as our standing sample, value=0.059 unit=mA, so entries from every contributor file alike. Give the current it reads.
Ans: value=0 unit=mA
